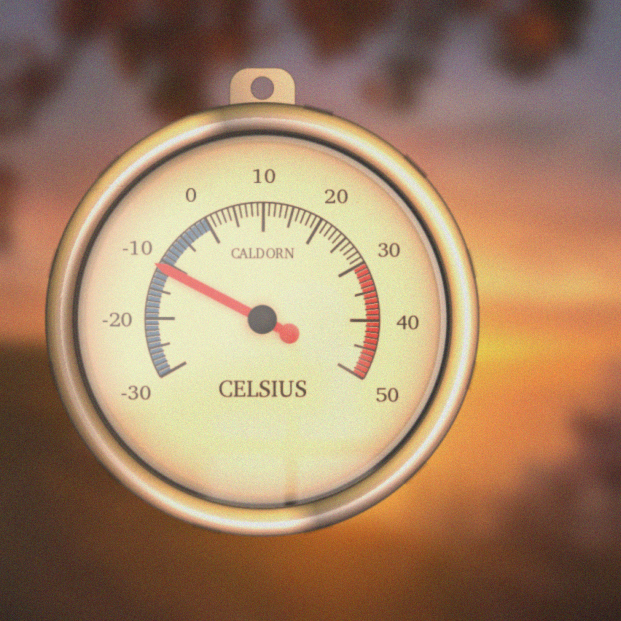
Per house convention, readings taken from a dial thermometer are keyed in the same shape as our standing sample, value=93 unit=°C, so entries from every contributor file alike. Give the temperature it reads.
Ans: value=-11 unit=°C
